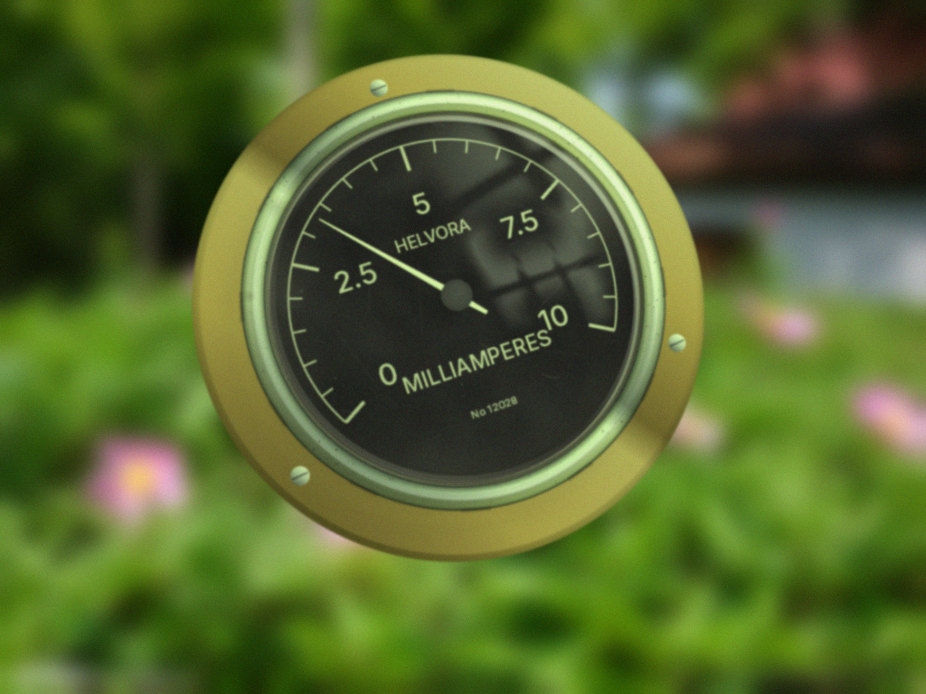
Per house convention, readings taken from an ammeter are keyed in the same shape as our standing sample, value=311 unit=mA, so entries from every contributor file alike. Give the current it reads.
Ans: value=3.25 unit=mA
